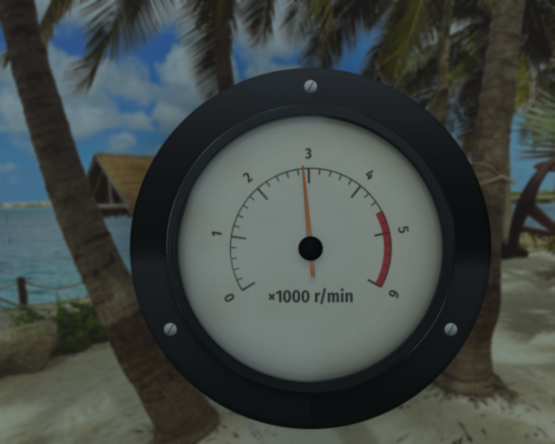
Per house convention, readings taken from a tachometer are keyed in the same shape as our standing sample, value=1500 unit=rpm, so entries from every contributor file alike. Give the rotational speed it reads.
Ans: value=2900 unit=rpm
